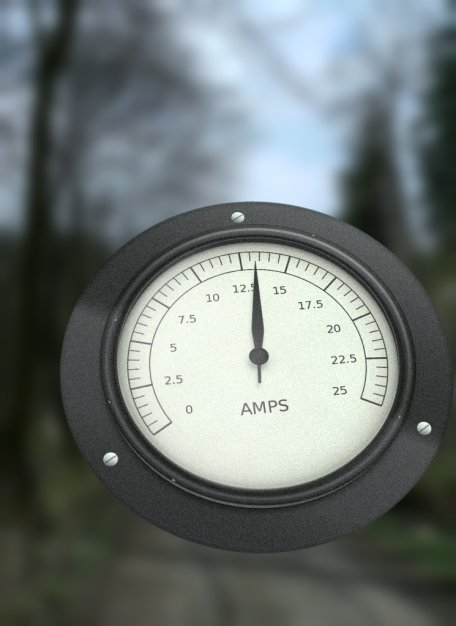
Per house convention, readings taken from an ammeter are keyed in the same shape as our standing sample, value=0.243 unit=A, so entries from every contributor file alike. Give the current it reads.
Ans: value=13.25 unit=A
